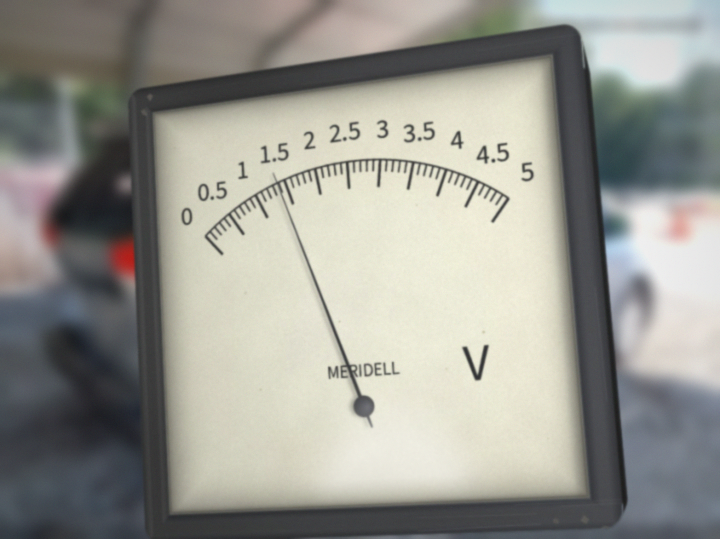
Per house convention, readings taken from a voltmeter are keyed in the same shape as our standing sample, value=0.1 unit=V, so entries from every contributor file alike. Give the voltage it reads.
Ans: value=1.4 unit=V
